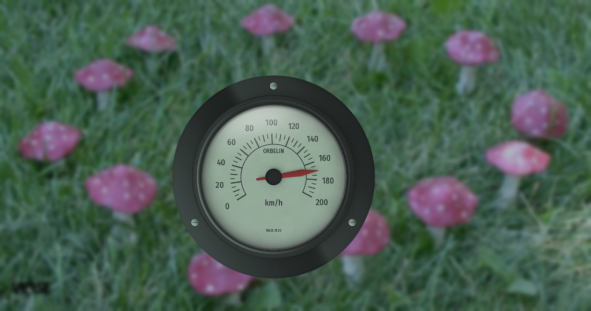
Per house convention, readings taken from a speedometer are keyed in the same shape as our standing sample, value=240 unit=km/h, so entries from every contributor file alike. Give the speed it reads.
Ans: value=170 unit=km/h
